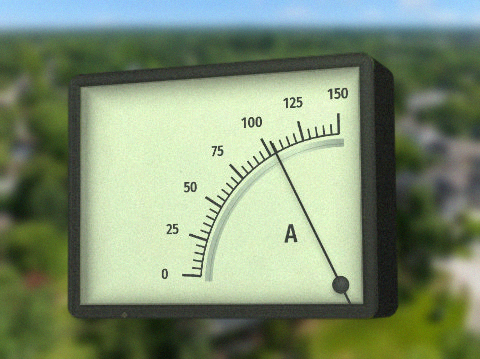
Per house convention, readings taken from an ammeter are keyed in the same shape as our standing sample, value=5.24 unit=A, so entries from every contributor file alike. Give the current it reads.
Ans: value=105 unit=A
